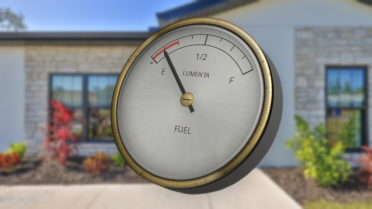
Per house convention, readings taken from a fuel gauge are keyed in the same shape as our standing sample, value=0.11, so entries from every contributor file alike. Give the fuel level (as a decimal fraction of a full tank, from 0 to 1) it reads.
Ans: value=0.125
